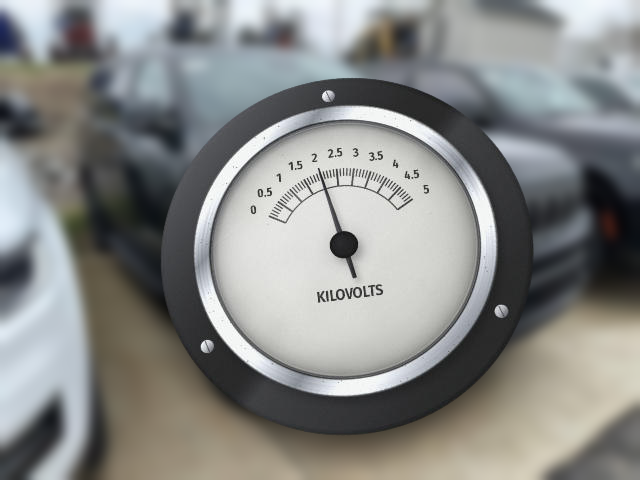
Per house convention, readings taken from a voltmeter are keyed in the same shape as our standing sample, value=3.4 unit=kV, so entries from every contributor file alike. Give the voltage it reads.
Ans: value=2 unit=kV
